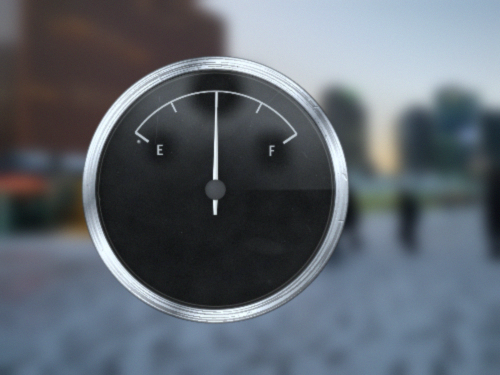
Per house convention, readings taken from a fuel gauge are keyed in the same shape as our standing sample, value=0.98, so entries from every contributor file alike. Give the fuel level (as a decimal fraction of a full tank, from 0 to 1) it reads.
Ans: value=0.5
